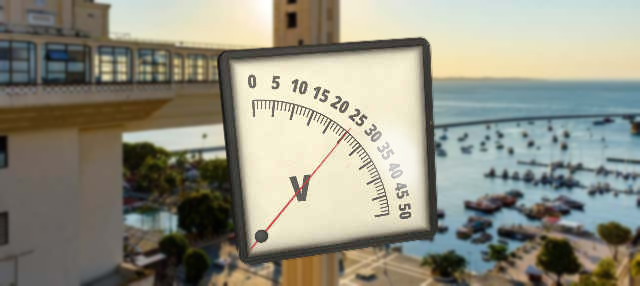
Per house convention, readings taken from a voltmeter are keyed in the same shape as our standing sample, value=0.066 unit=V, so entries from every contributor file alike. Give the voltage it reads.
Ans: value=25 unit=V
